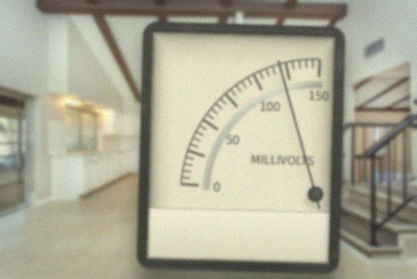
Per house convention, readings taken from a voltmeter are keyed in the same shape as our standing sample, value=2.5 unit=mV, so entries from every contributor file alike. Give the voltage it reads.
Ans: value=120 unit=mV
